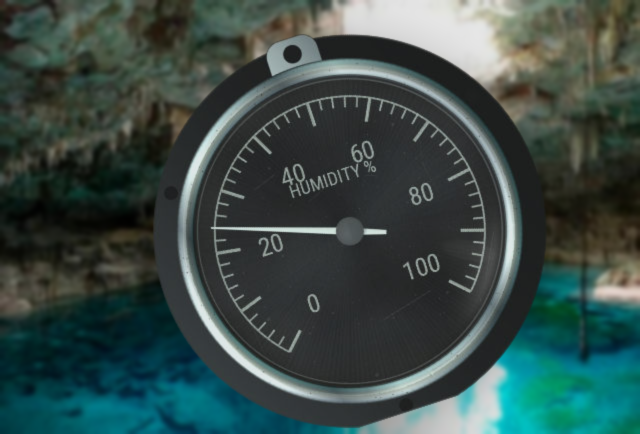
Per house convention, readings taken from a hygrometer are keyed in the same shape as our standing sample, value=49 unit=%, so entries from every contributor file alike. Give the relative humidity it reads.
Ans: value=24 unit=%
